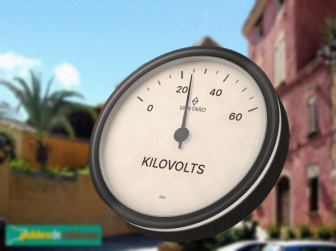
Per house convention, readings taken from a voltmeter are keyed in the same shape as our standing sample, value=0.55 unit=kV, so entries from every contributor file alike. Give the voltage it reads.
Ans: value=25 unit=kV
